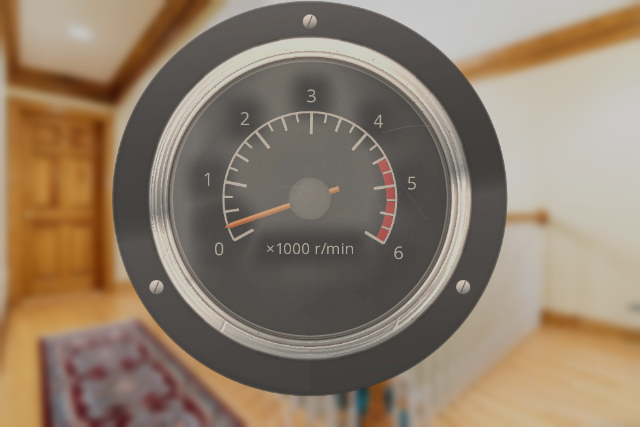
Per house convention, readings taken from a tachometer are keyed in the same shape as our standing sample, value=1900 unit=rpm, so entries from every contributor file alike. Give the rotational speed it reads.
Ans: value=250 unit=rpm
